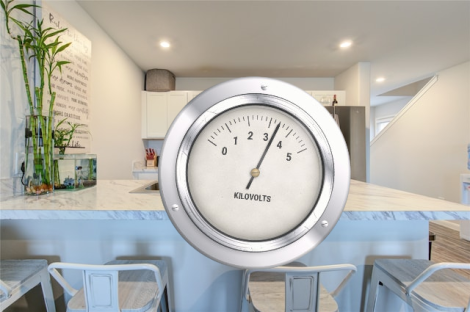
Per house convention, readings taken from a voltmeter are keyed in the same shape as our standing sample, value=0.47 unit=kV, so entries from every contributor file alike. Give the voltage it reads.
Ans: value=3.4 unit=kV
